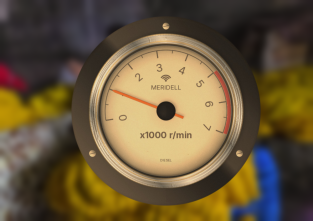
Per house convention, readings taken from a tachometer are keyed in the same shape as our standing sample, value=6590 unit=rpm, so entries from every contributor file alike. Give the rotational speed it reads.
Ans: value=1000 unit=rpm
